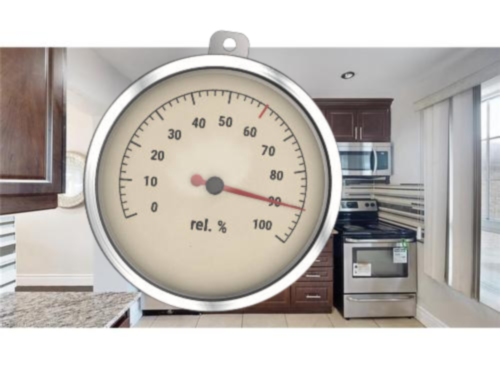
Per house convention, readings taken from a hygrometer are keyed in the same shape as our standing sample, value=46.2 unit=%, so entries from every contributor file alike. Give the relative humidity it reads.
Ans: value=90 unit=%
